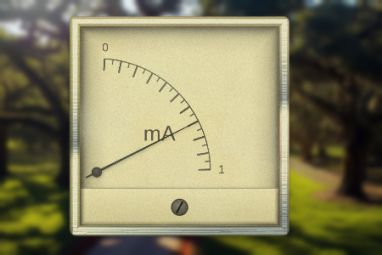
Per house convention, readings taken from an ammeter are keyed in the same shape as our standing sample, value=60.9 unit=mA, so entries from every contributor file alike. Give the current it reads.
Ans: value=0.7 unit=mA
